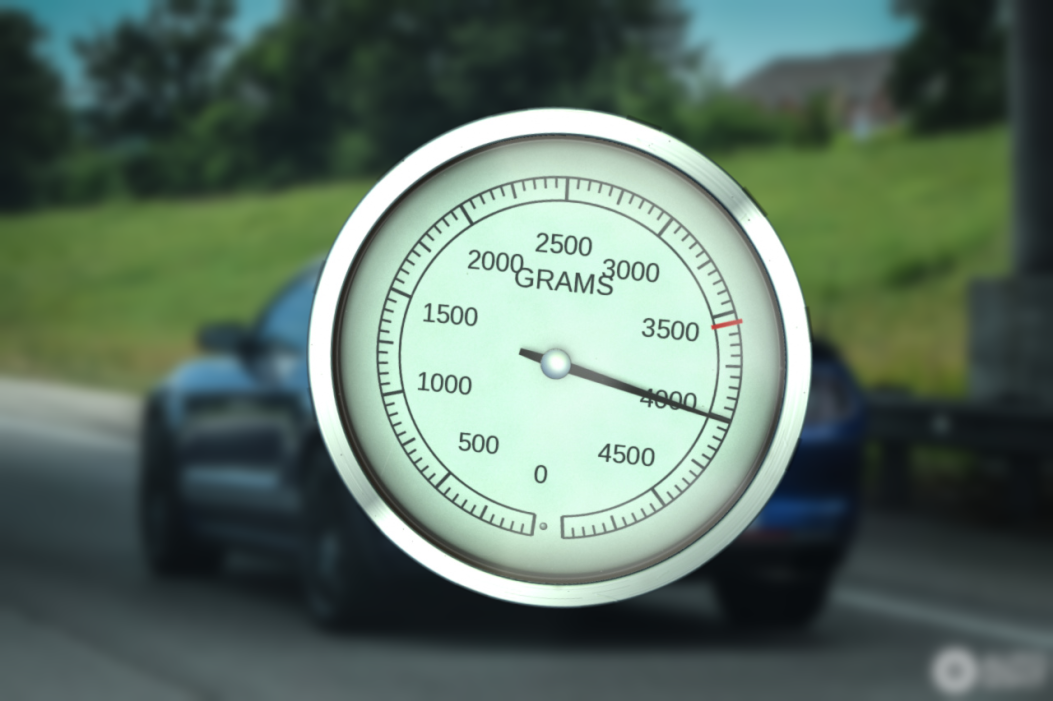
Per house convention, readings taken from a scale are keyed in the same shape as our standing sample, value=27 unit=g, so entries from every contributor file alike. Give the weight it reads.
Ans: value=4000 unit=g
